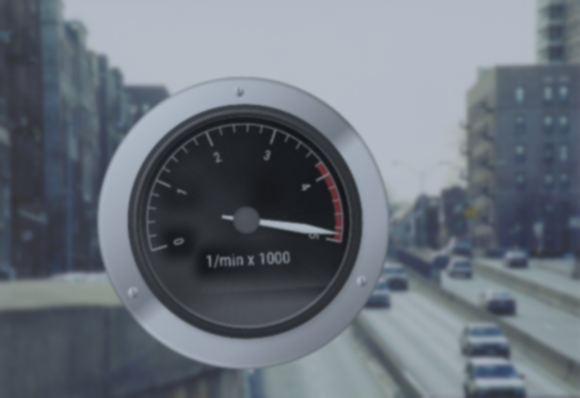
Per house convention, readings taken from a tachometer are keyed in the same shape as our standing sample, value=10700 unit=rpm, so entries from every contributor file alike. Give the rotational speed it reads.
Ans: value=4900 unit=rpm
